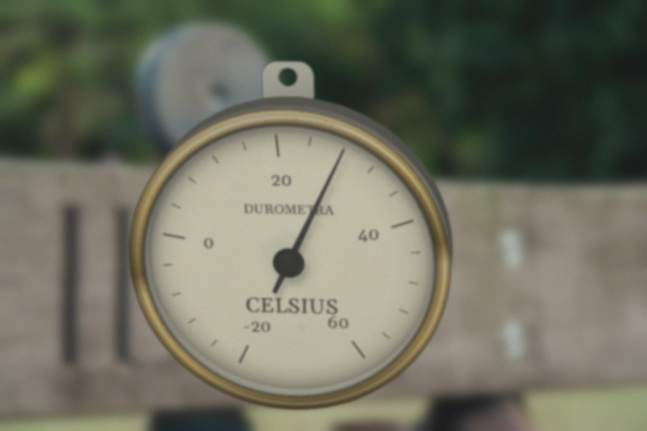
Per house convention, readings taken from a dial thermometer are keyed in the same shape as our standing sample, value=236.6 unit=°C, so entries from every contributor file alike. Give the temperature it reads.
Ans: value=28 unit=°C
